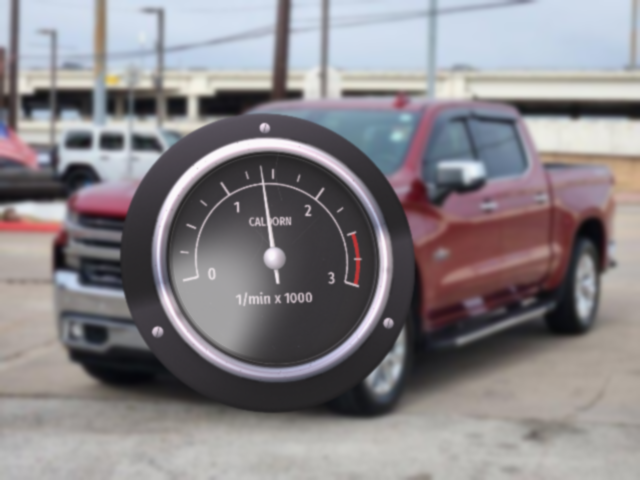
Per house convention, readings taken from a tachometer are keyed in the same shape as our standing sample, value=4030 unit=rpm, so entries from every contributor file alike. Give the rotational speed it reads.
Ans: value=1375 unit=rpm
